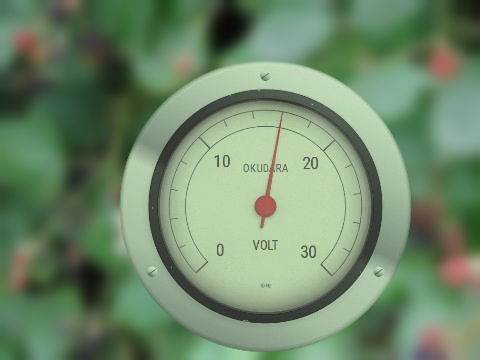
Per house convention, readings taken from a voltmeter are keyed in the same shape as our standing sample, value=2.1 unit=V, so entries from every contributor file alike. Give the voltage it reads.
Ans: value=16 unit=V
